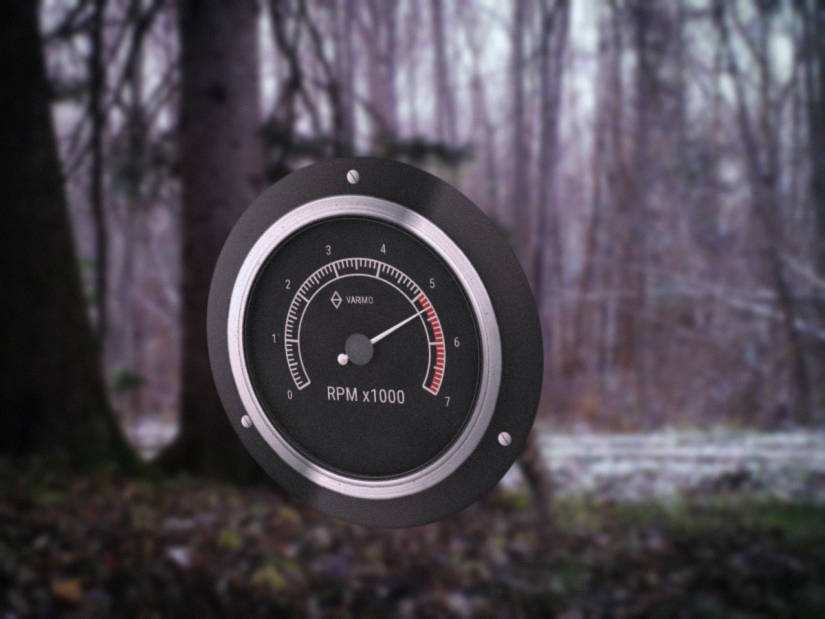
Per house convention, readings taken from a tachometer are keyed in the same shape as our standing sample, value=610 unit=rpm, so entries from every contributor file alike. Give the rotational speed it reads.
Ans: value=5300 unit=rpm
